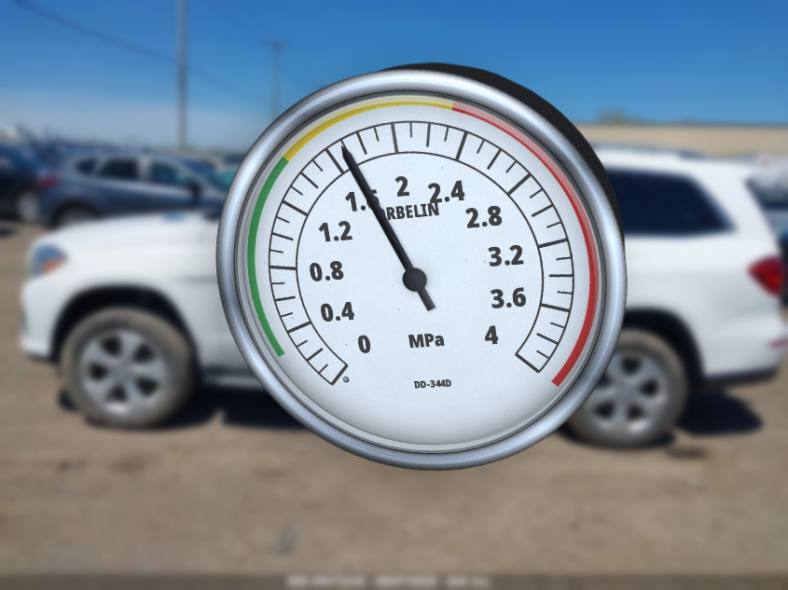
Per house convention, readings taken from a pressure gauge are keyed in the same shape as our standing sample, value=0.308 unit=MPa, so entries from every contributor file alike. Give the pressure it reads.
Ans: value=1.7 unit=MPa
